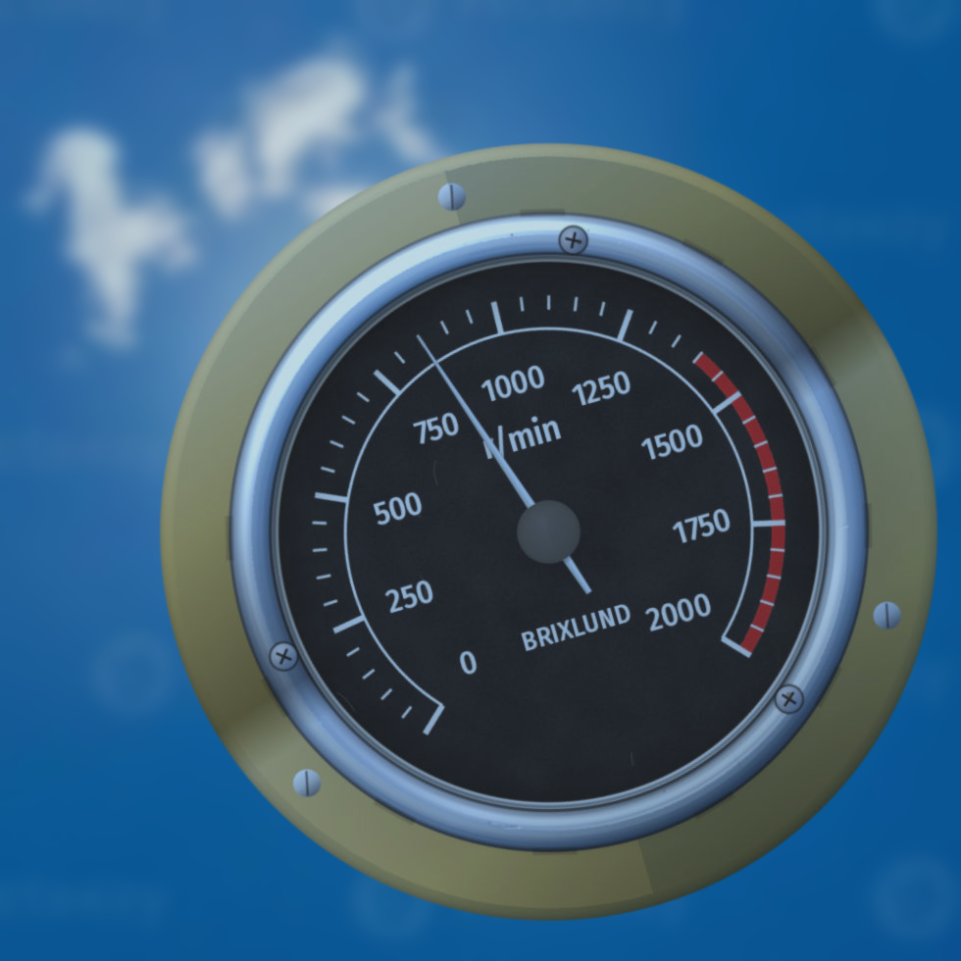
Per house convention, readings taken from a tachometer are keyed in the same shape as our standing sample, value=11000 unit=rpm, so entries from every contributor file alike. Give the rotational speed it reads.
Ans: value=850 unit=rpm
